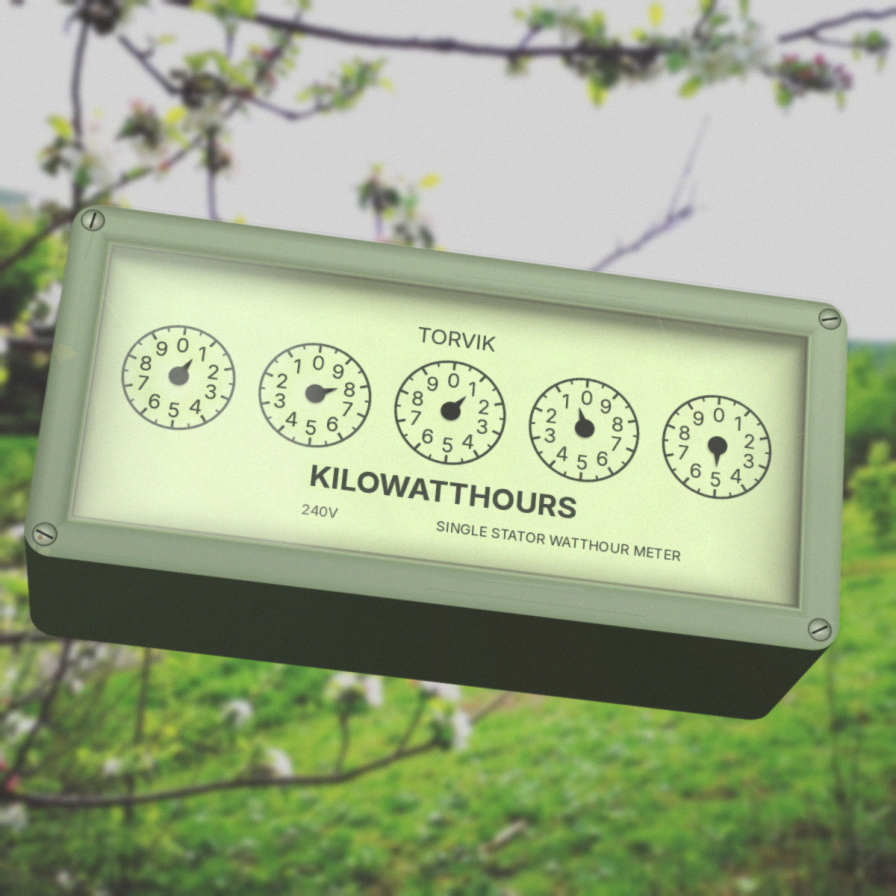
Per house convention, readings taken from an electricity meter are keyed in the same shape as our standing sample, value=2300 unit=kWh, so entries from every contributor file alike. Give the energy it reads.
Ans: value=8105 unit=kWh
